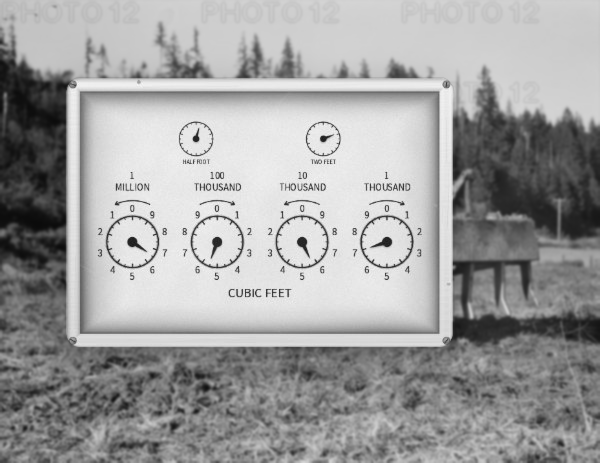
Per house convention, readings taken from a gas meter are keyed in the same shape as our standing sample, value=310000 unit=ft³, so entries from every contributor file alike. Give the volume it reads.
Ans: value=655700 unit=ft³
